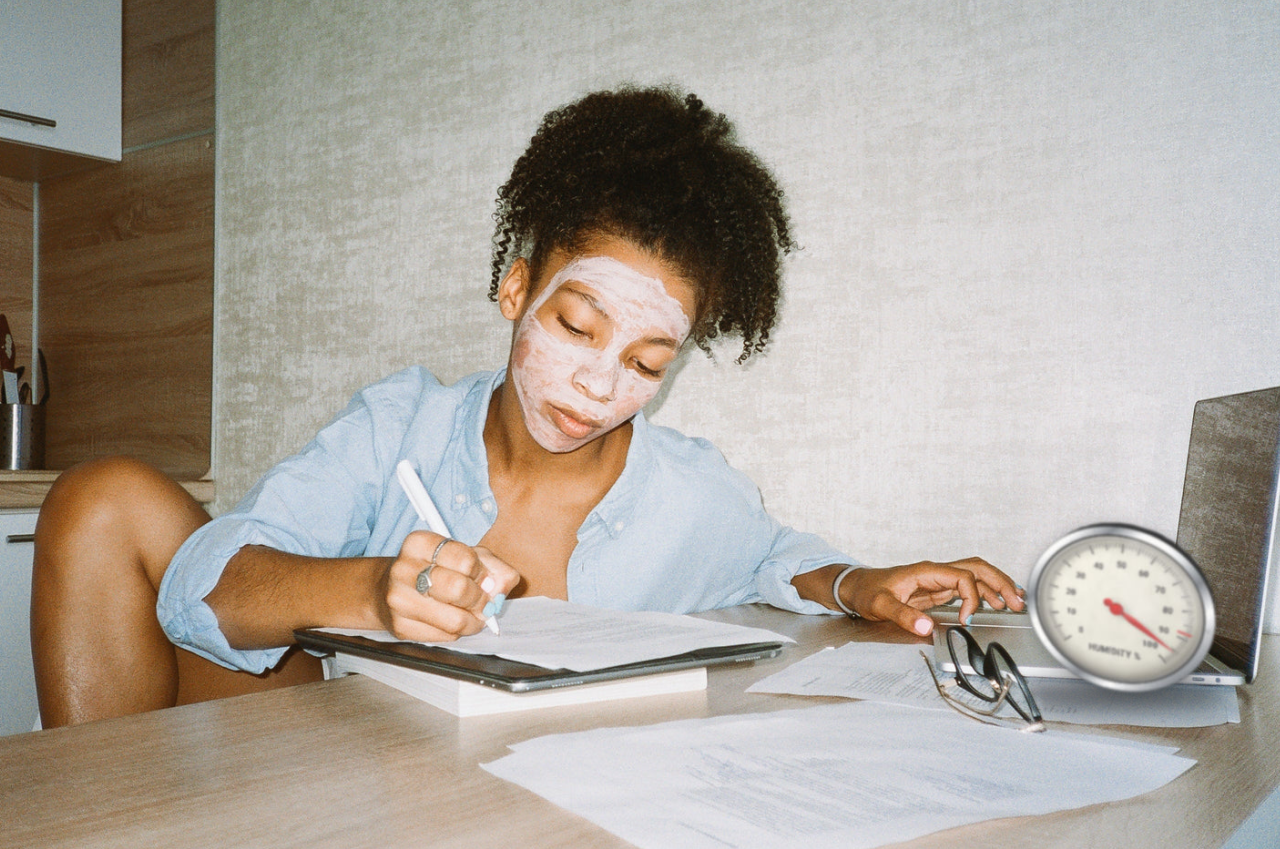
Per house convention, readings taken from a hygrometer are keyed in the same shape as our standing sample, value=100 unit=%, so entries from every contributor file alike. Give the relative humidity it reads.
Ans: value=95 unit=%
